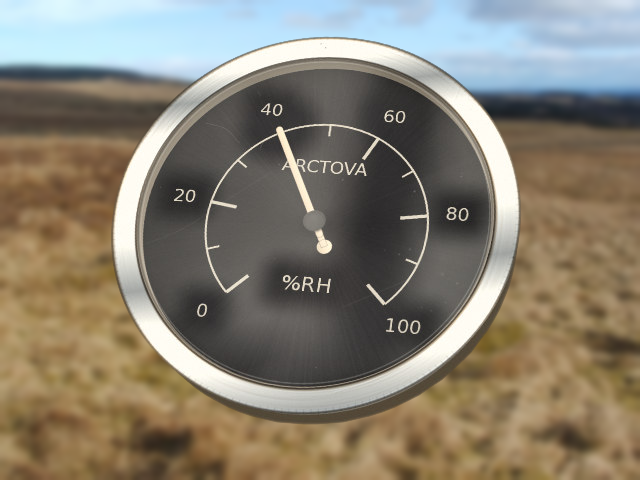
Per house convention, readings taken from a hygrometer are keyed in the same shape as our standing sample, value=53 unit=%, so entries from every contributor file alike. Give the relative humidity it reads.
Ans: value=40 unit=%
